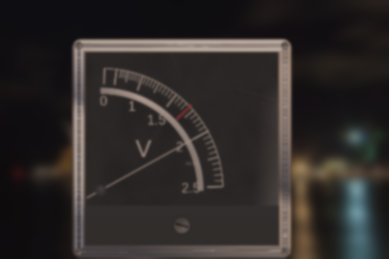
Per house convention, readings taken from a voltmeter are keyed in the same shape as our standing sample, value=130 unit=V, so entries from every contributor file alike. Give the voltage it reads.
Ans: value=2 unit=V
